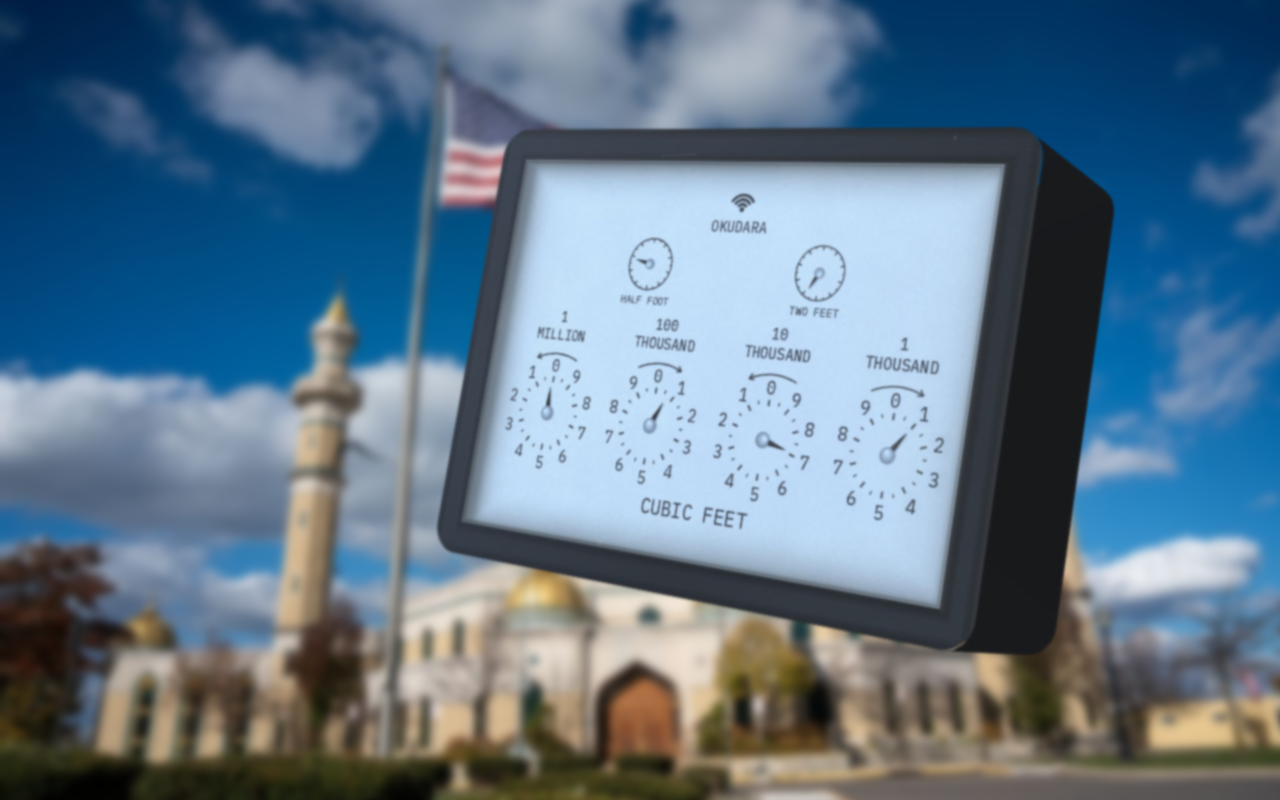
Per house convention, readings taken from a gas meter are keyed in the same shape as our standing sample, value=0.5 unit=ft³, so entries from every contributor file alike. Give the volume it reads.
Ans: value=7100 unit=ft³
